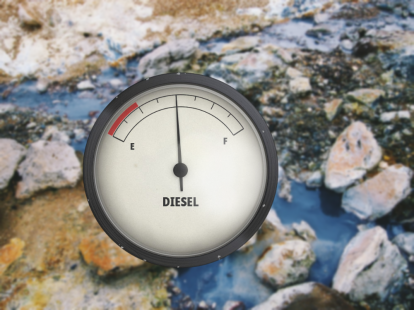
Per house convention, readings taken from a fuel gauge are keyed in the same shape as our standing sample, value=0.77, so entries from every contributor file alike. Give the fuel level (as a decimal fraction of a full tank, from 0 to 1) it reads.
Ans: value=0.5
